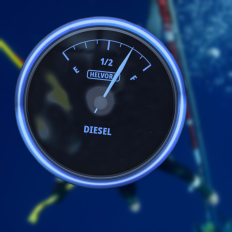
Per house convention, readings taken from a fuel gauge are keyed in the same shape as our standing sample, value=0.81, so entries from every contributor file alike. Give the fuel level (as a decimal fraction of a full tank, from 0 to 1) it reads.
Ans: value=0.75
